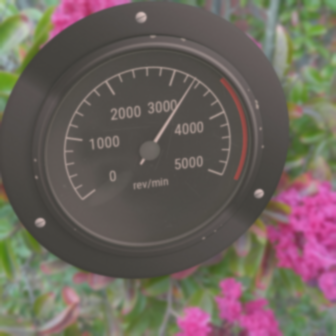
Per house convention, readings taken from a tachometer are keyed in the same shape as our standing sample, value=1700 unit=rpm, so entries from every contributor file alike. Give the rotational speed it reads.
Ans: value=3300 unit=rpm
